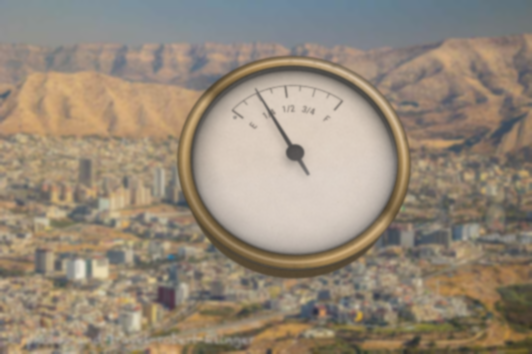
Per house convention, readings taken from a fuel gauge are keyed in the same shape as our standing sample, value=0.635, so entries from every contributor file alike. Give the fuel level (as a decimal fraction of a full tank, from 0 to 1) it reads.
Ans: value=0.25
